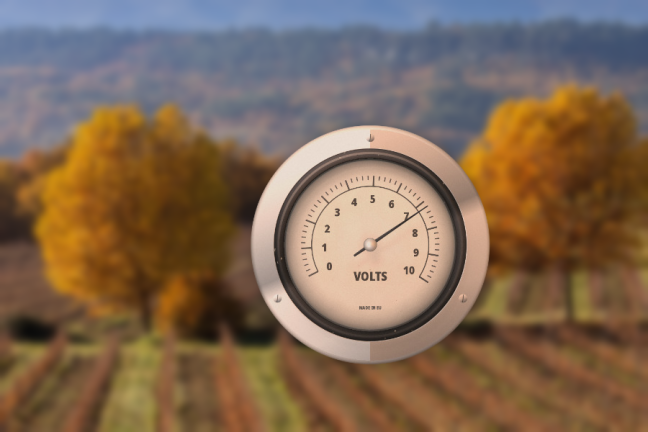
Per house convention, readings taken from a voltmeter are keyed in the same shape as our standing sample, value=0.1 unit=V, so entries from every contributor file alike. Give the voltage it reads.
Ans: value=7.2 unit=V
